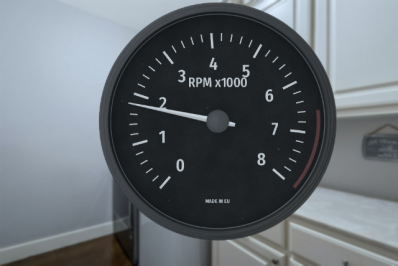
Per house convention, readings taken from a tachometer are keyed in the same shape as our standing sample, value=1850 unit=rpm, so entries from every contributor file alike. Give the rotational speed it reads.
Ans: value=1800 unit=rpm
